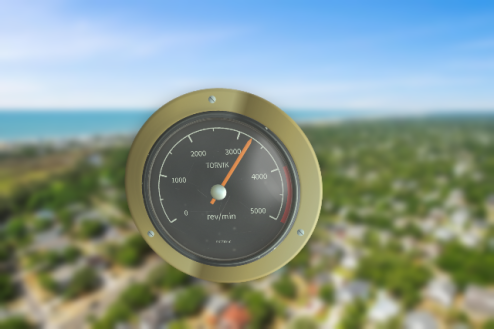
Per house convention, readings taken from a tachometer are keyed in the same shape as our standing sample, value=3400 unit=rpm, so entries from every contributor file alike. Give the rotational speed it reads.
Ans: value=3250 unit=rpm
